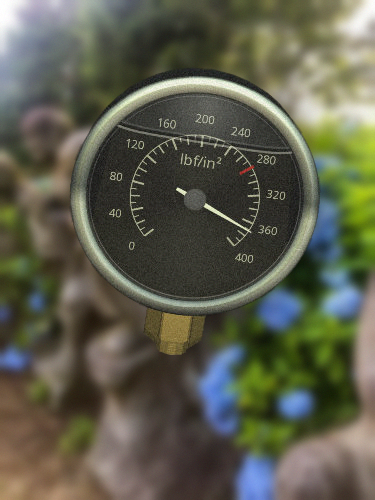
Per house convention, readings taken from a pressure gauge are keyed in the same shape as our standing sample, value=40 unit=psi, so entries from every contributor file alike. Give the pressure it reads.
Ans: value=370 unit=psi
